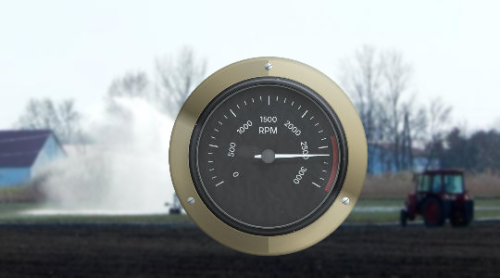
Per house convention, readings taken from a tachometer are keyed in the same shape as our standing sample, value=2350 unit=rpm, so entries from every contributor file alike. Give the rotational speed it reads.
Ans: value=2600 unit=rpm
